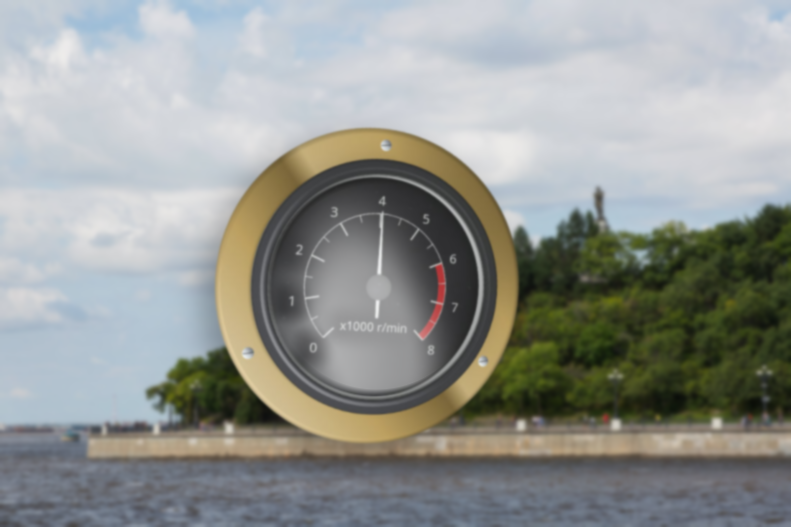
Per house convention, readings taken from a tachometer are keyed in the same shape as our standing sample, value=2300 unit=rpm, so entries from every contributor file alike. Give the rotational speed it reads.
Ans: value=4000 unit=rpm
